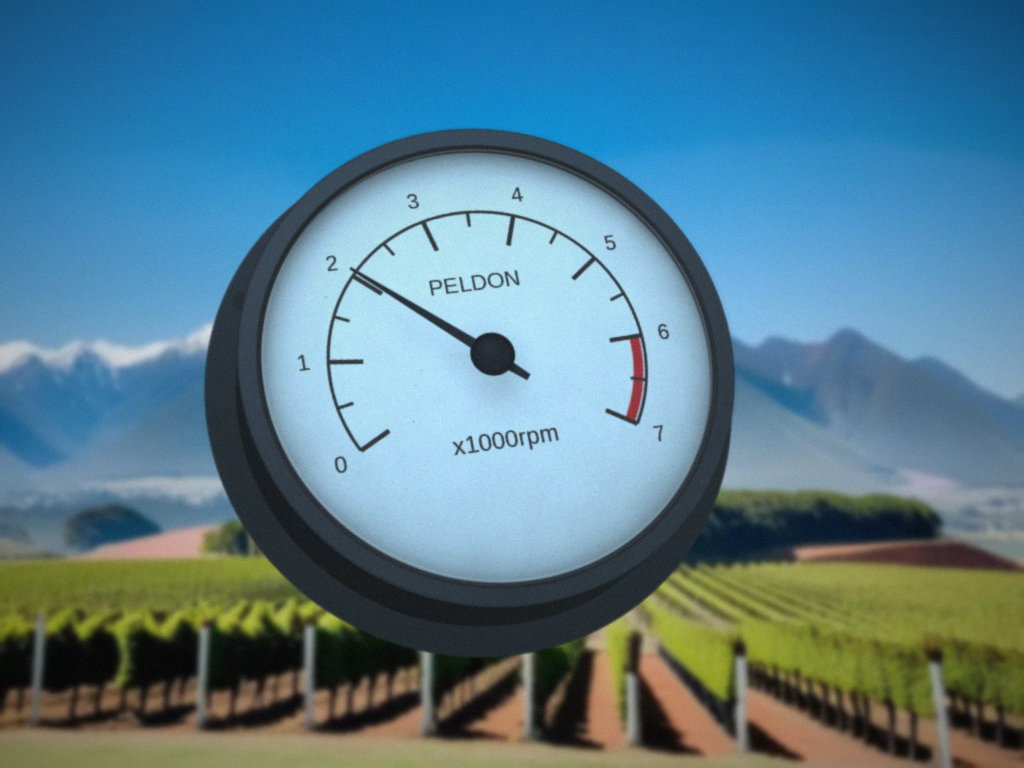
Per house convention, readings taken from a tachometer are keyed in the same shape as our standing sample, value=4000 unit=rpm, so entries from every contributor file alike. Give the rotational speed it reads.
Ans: value=2000 unit=rpm
